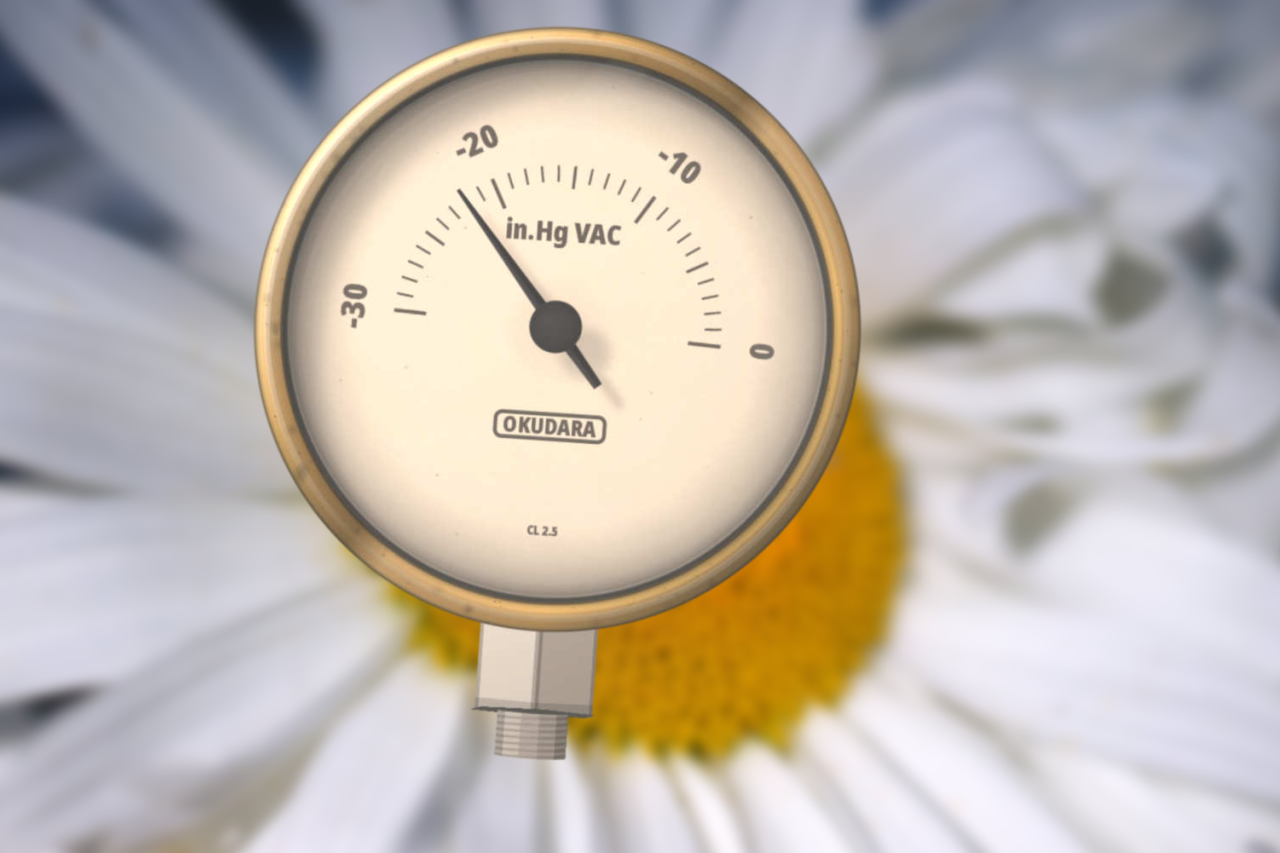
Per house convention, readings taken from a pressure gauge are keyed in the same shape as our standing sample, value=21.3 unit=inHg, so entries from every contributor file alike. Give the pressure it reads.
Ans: value=-22 unit=inHg
